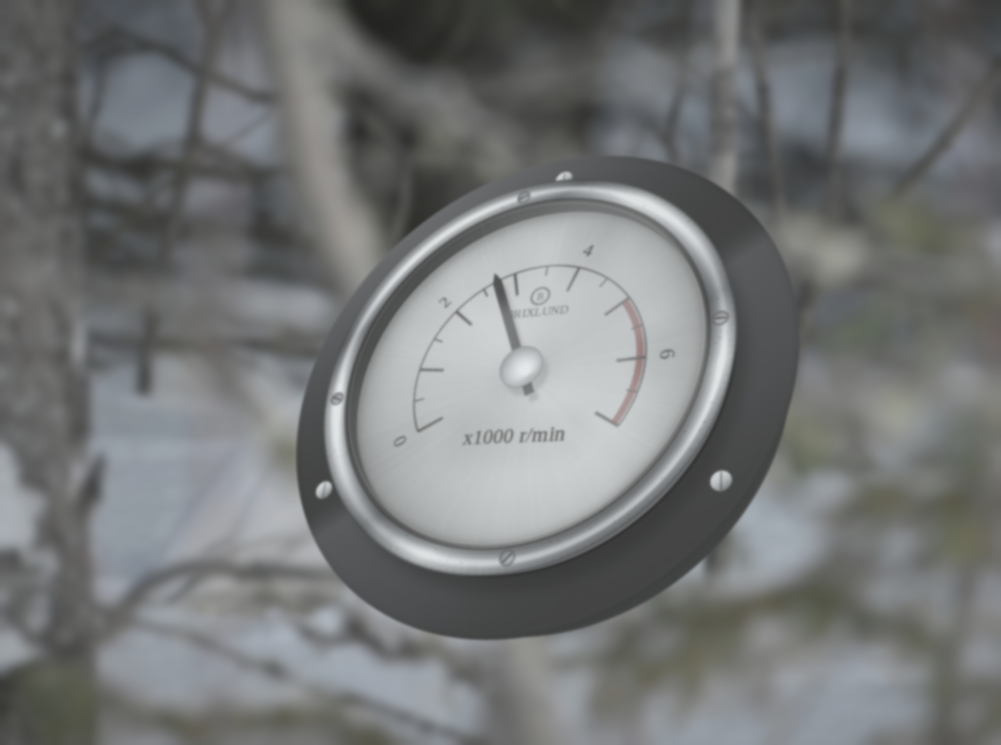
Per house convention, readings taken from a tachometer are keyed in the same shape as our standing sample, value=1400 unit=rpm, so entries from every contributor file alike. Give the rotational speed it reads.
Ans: value=2750 unit=rpm
